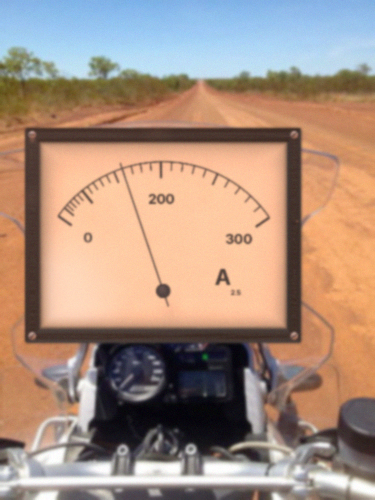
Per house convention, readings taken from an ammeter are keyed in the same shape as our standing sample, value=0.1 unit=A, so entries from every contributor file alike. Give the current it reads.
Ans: value=160 unit=A
